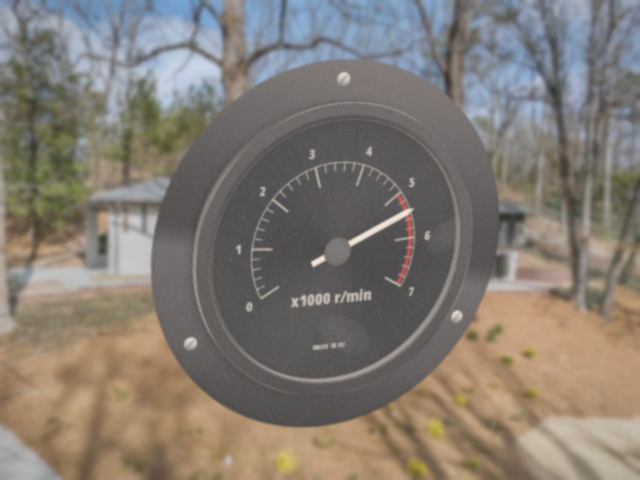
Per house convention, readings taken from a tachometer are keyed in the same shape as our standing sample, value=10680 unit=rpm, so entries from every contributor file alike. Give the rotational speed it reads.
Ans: value=5400 unit=rpm
